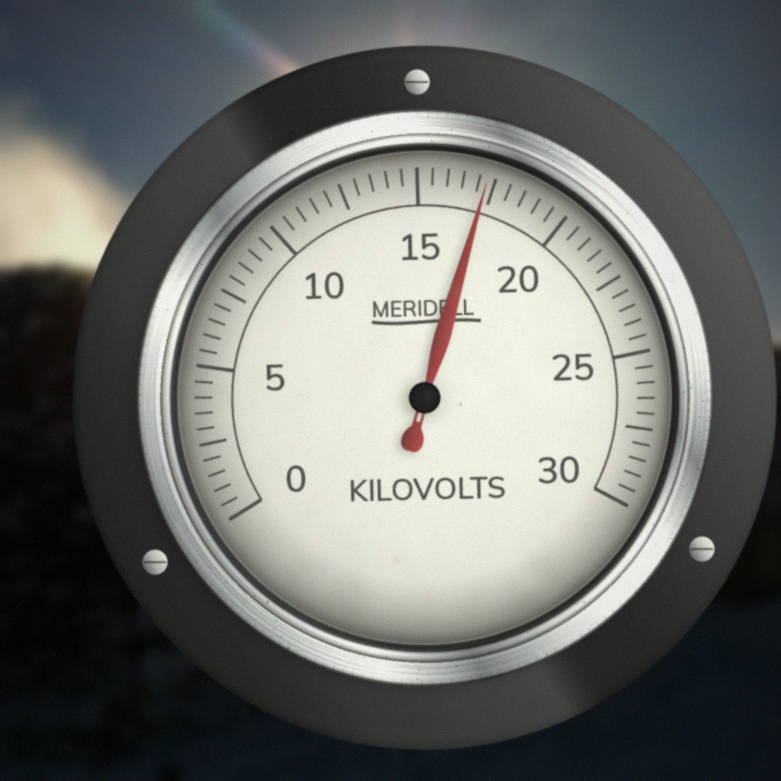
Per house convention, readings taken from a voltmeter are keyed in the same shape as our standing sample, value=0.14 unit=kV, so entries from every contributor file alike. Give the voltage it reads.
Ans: value=17.25 unit=kV
